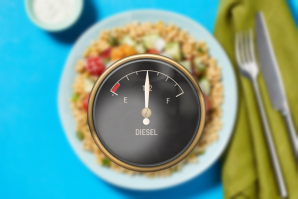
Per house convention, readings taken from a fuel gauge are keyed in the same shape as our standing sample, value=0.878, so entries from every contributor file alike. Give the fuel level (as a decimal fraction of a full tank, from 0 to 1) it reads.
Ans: value=0.5
